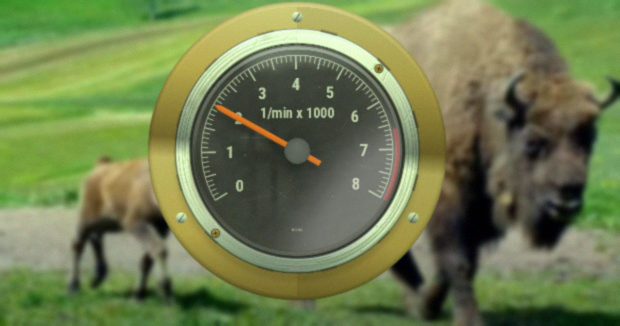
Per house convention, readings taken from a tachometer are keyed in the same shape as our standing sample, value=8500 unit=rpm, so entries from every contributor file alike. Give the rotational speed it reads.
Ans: value=2000 unit=rpm
